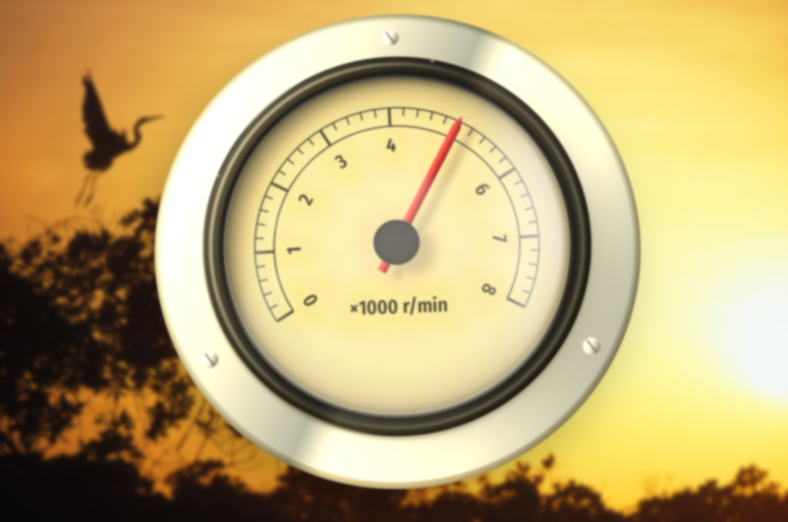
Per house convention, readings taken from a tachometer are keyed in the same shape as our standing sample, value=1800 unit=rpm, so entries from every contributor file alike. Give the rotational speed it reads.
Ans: value=5000 unit=rpm
